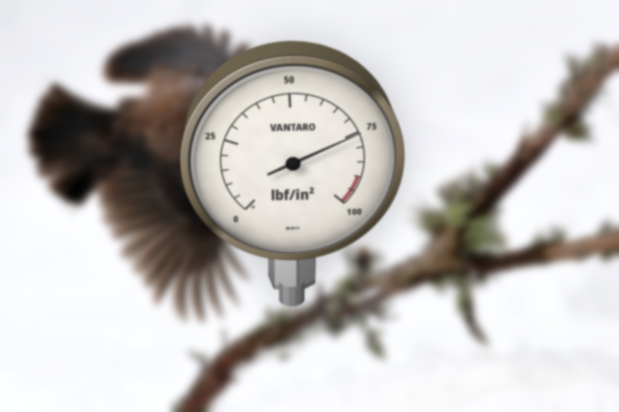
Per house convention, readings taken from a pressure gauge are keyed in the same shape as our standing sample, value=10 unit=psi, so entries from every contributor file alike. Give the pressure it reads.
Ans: value=75 unit=psi
